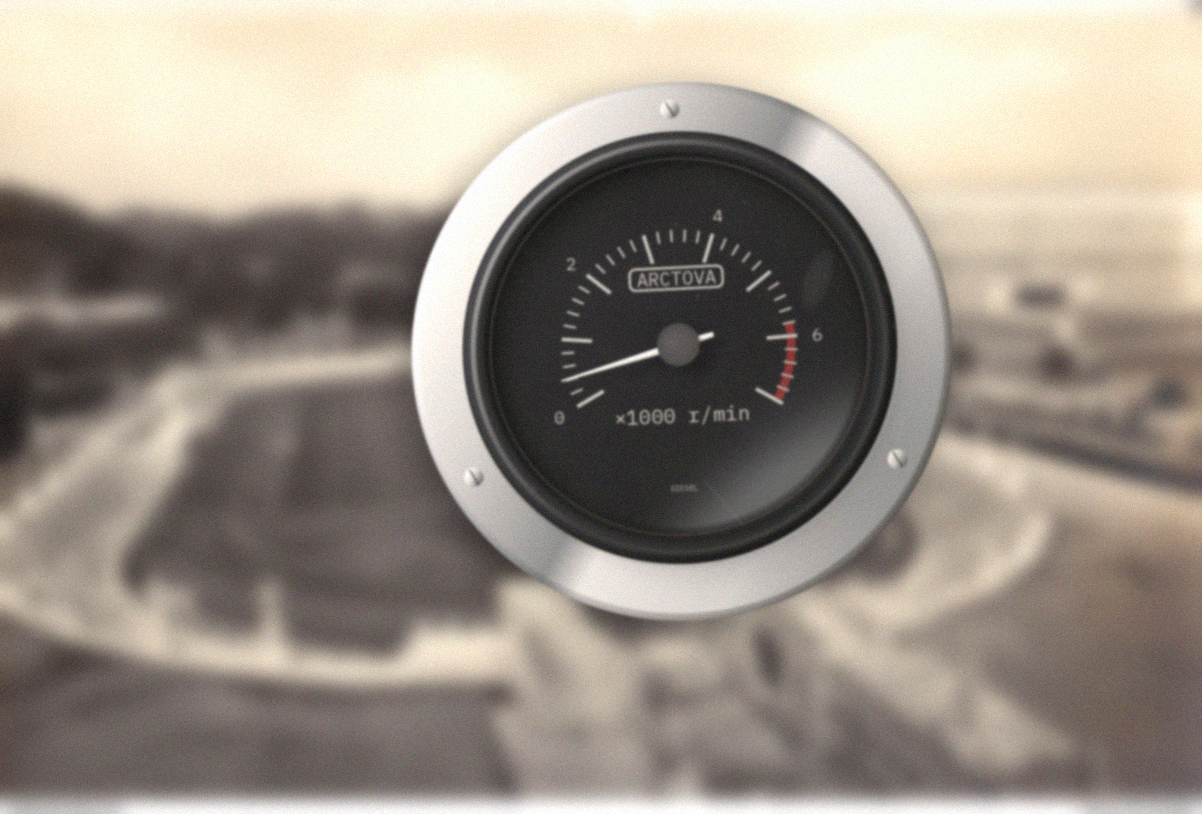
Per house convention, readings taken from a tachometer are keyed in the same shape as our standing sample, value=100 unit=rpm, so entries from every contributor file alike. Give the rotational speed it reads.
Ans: value=400 unit=rpm
